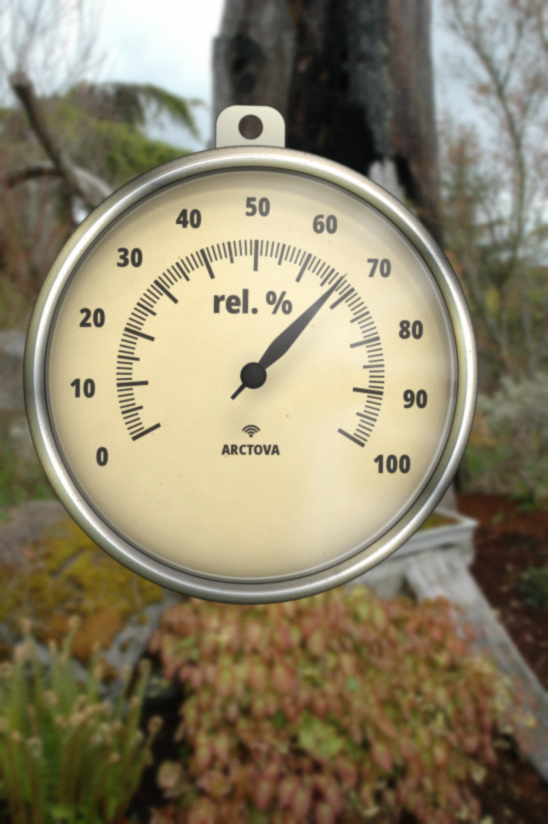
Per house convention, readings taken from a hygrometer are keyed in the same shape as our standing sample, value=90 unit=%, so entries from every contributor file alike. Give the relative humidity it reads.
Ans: value=67 unit=%
